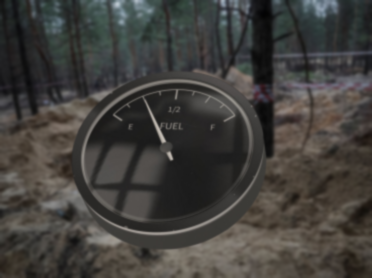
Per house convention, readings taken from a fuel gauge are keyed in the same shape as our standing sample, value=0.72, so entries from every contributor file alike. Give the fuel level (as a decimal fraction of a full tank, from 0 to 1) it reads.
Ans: value=0.25
